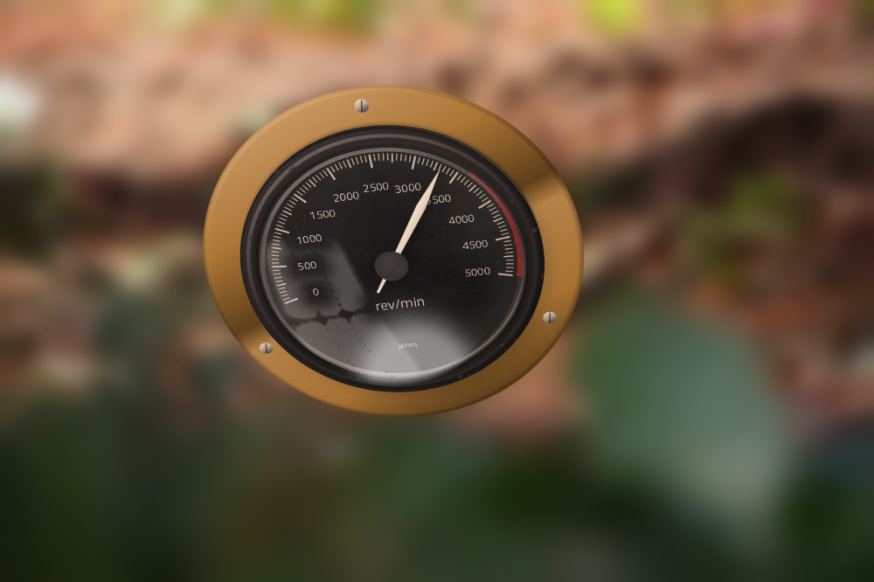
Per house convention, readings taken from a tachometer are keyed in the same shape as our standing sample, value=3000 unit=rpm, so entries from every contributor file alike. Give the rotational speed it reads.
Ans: value=3300 unit=rpm
